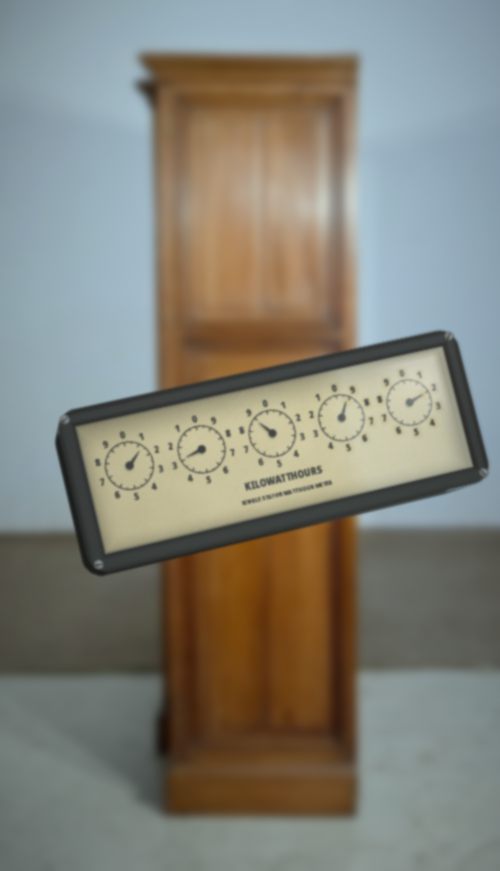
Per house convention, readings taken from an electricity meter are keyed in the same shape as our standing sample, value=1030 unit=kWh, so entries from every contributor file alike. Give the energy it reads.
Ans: value=12892 unit=kWh
